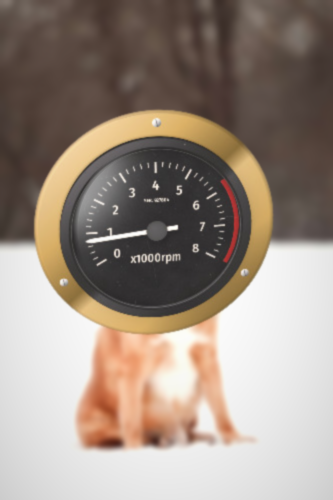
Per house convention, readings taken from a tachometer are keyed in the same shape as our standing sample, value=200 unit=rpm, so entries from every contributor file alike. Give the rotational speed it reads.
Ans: value=800 unit=rpm
